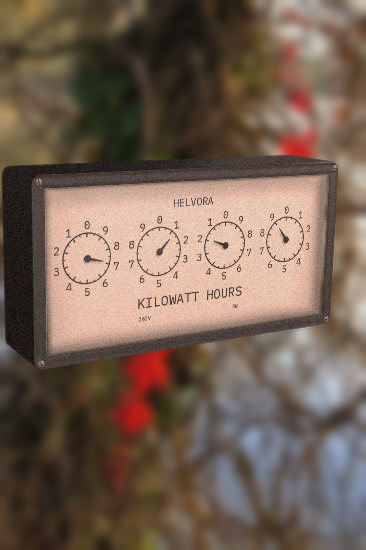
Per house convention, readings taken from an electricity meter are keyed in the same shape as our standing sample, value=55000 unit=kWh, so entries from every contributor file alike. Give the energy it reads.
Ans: value=7119 unit=kWh
